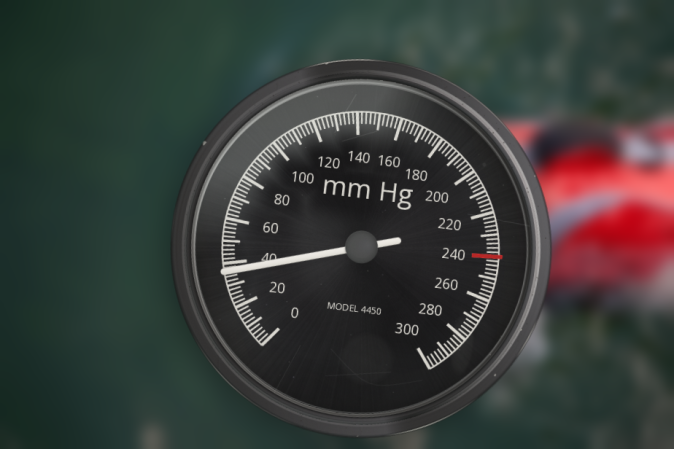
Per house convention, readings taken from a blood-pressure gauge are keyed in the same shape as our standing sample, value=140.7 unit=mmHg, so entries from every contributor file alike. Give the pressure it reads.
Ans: value=36 unit=mmHg
